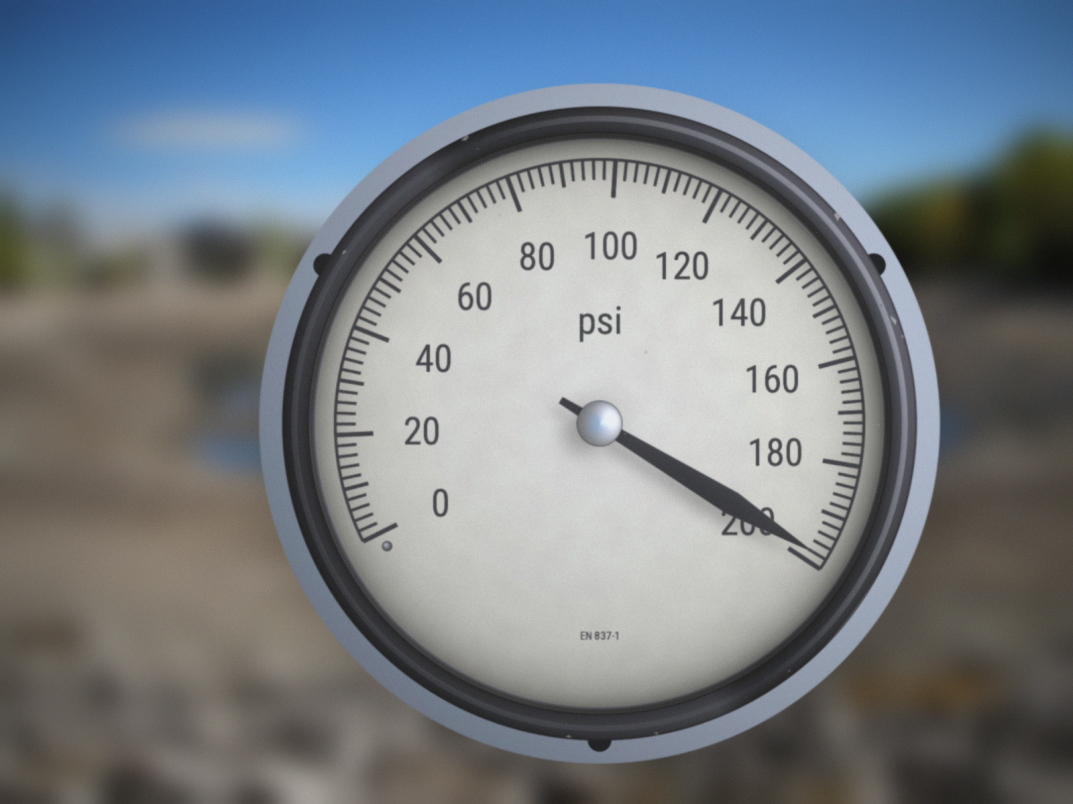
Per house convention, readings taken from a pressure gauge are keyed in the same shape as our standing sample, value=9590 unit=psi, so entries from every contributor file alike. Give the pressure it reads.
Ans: value=198 unit=psi
